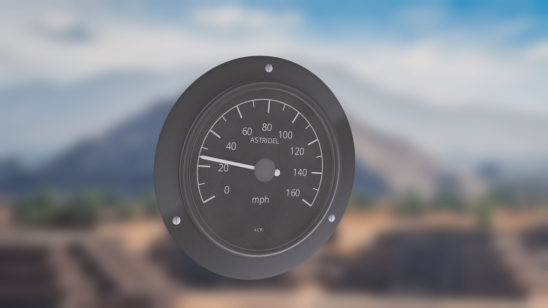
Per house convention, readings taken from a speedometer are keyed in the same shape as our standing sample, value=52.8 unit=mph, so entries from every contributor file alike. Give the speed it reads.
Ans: value=25 unit=mph
